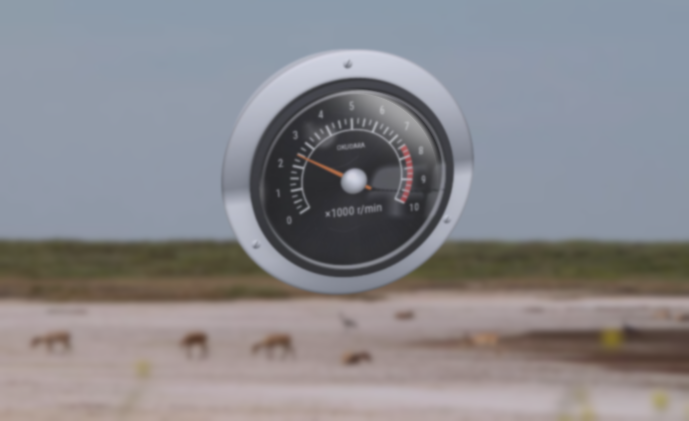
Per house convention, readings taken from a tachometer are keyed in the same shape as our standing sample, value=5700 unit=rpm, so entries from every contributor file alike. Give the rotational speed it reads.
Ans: value=2500 unit=rpm
